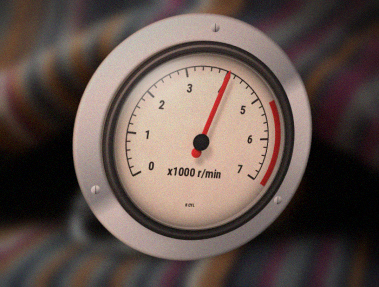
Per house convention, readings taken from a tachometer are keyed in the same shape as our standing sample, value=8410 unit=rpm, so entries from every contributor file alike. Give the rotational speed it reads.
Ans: value=4000 unit=rpm
